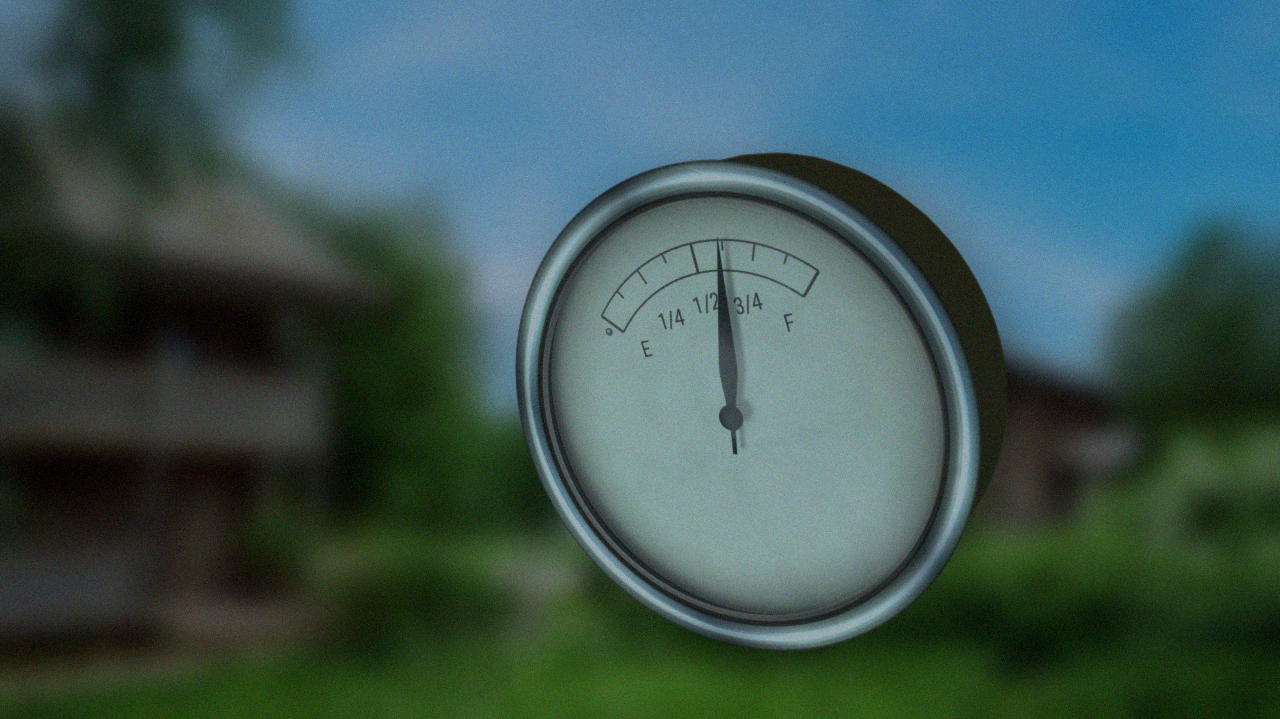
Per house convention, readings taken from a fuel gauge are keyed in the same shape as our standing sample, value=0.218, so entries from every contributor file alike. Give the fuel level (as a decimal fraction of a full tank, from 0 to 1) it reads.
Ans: value=0.625
